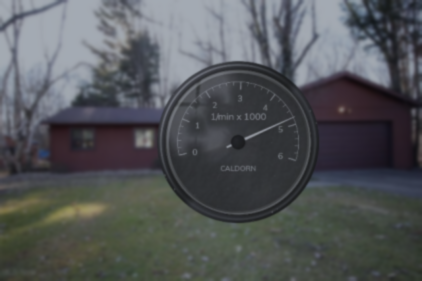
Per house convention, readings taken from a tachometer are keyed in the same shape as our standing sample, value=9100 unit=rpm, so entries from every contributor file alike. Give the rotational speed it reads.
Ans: value=4800 unit=rpm
